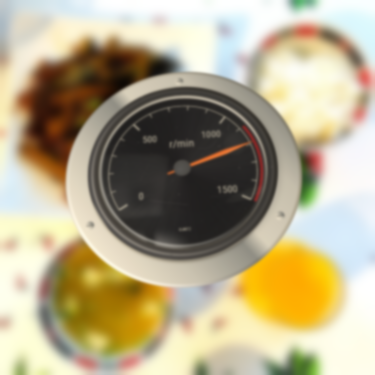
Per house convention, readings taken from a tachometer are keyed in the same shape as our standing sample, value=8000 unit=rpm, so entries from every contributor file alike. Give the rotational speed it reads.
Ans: value=1200 unit=rpm
